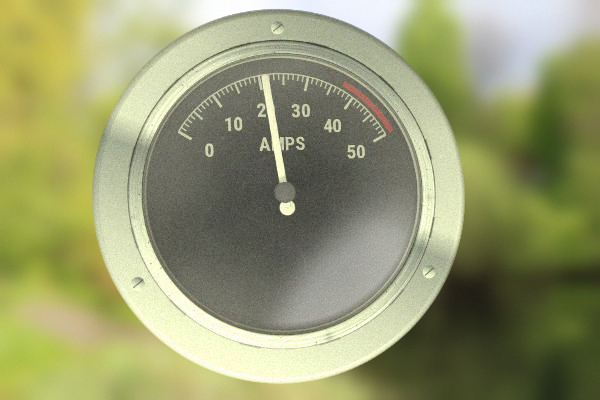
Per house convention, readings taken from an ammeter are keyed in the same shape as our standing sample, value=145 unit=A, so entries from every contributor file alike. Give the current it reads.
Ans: value=21 unit=A
